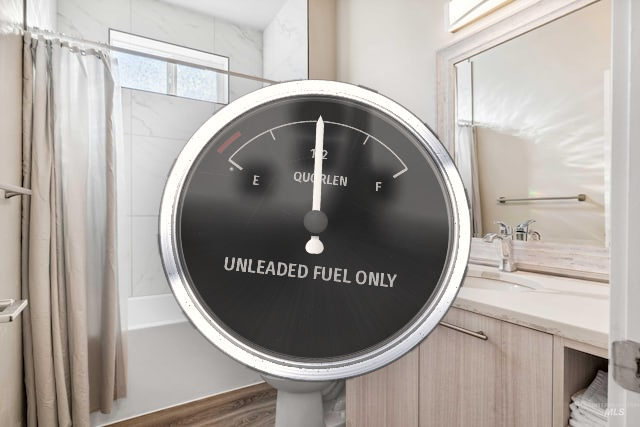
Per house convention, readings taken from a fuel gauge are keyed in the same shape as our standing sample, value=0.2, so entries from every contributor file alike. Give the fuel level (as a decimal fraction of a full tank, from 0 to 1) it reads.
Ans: value=0.5
